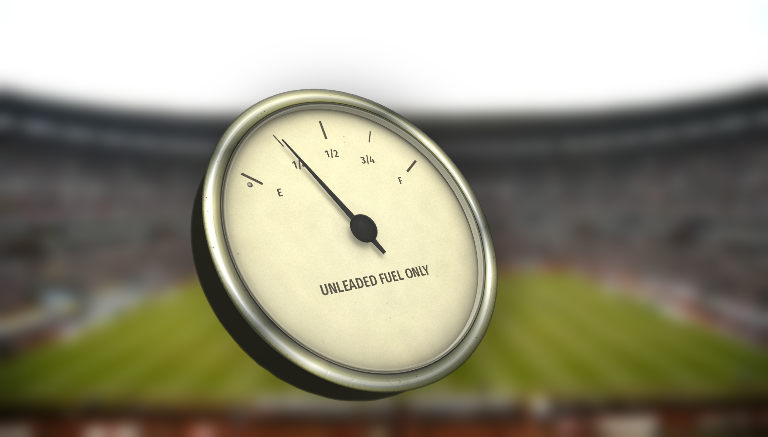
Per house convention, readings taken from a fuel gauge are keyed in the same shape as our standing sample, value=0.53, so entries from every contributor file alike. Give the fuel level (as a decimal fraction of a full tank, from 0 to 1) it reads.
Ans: value=0.25
